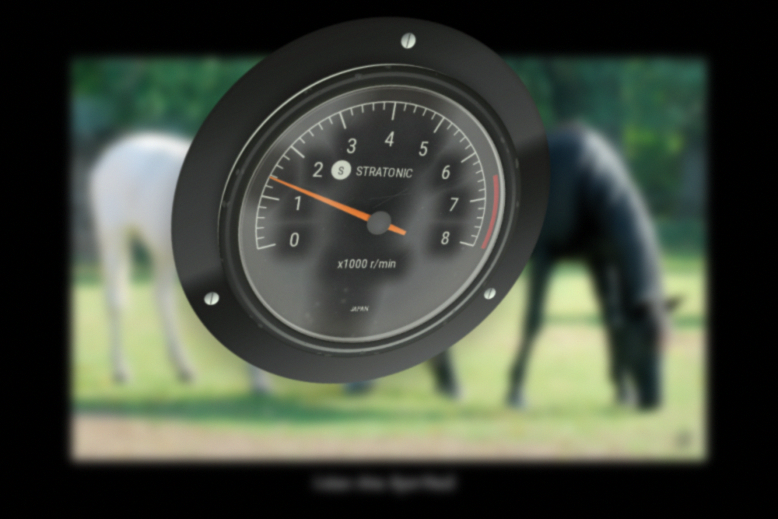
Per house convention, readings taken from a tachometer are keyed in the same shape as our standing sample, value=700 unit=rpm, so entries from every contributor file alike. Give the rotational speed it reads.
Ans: value=1400 unit=rpm
